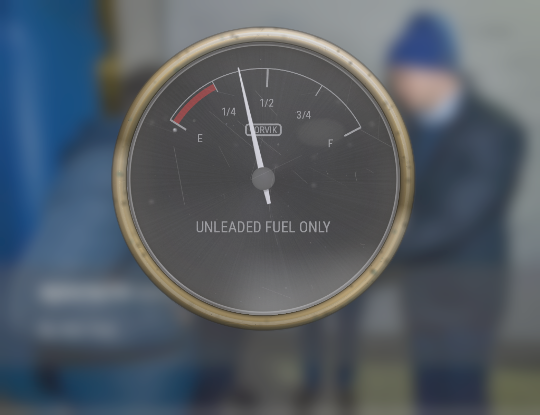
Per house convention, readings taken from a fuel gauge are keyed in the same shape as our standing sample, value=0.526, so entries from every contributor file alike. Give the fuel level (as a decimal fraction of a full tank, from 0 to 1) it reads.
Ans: value=0.375
